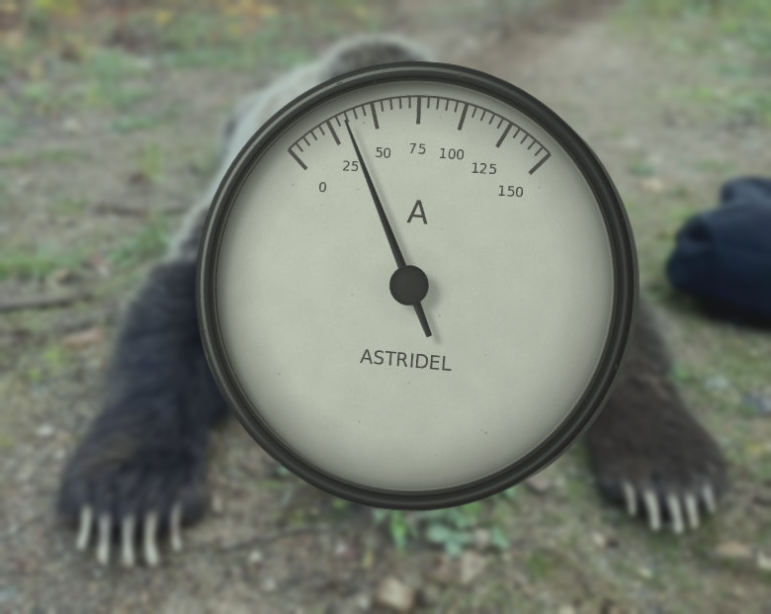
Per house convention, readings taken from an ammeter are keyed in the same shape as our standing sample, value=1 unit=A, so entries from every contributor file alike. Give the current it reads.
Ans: value=35 unit=A
